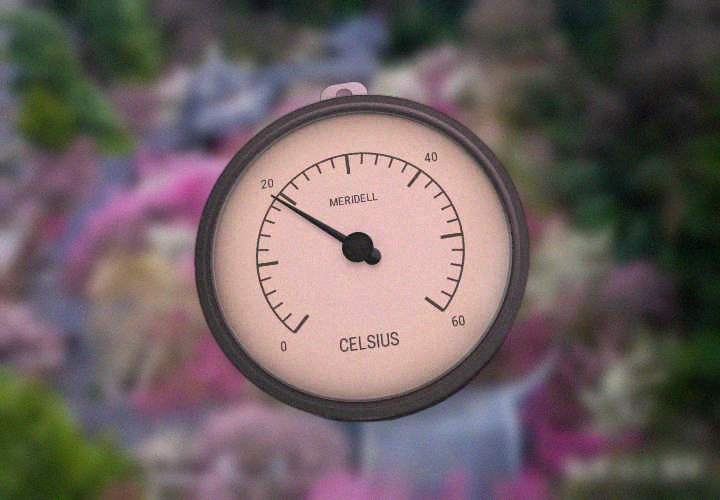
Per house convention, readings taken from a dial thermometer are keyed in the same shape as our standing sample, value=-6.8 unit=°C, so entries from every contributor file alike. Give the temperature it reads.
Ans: value=19 unit=°C
